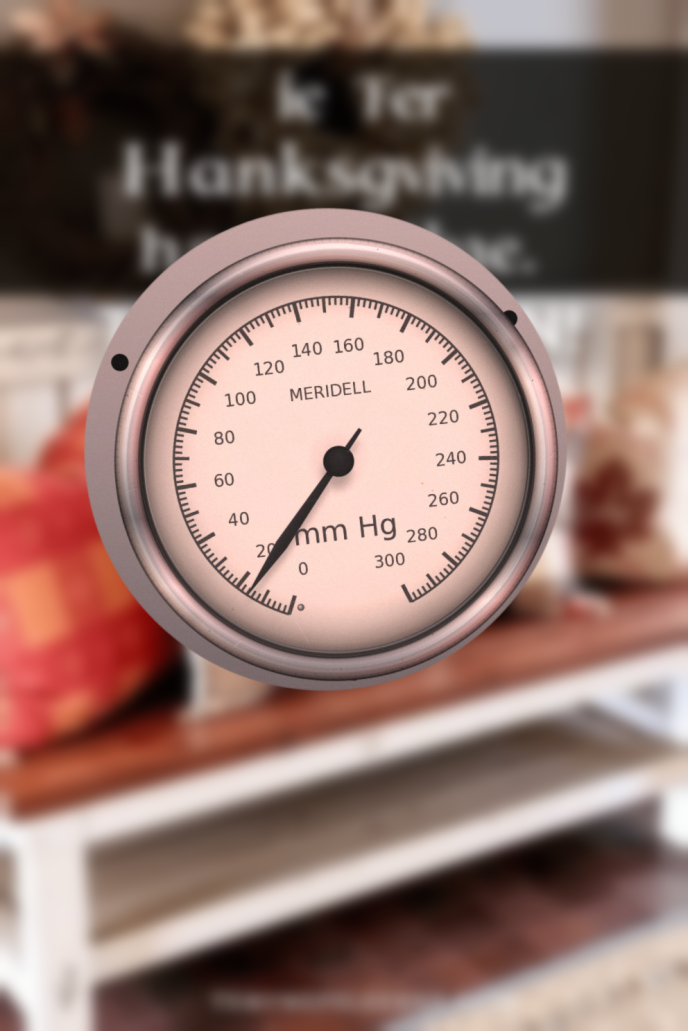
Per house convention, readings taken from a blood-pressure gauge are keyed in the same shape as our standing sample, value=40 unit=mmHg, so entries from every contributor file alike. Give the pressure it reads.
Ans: value=16 unit=mmHg
